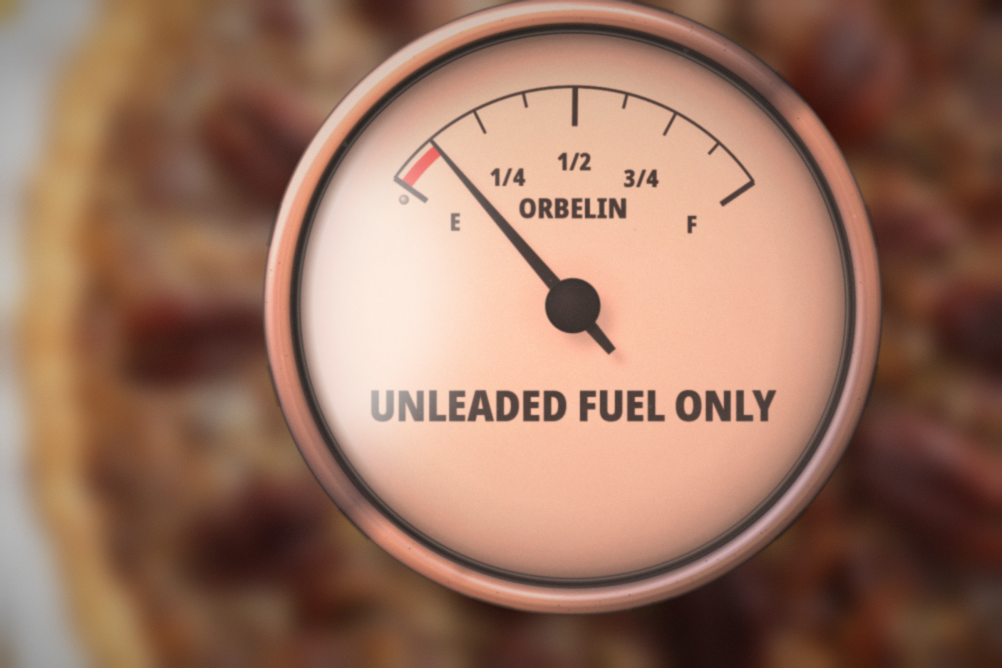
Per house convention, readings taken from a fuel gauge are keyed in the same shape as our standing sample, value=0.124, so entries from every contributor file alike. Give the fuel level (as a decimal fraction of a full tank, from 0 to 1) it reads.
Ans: value=0.125
